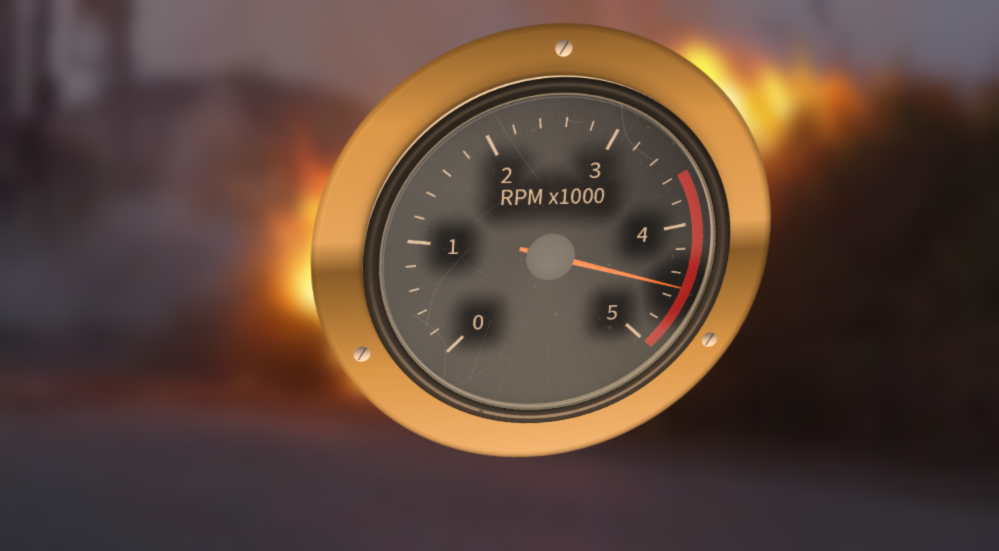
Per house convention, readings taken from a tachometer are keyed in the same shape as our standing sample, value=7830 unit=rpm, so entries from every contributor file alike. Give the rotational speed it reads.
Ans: value=4500 unit=rpm
